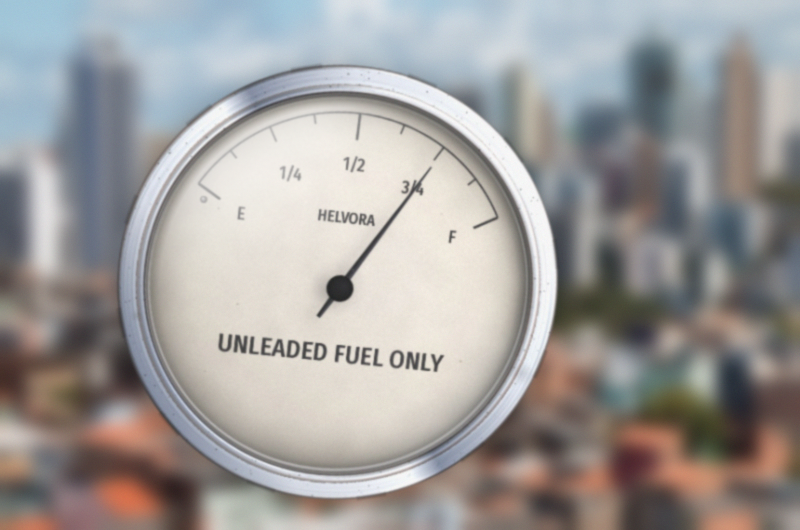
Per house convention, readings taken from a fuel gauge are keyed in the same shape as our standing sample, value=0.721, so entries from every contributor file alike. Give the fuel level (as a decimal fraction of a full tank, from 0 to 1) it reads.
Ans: value=0.75
